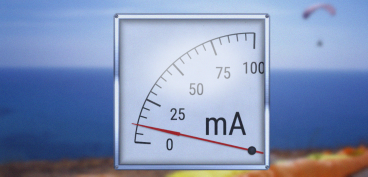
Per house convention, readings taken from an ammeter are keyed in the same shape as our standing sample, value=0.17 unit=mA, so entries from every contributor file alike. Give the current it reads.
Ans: value=10 unit=mA
